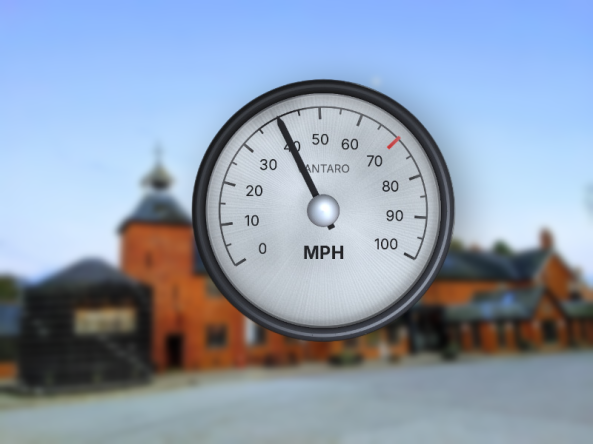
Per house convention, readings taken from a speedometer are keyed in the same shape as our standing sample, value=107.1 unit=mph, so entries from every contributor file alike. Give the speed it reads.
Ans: value=40 unit=mph
